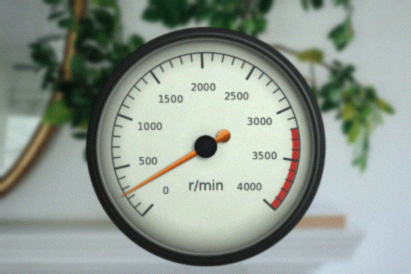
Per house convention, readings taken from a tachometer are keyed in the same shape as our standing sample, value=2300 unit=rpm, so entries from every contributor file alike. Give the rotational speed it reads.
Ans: value=250 unit=rpm
